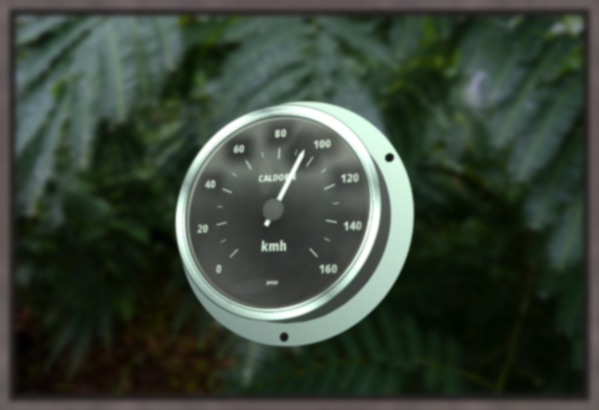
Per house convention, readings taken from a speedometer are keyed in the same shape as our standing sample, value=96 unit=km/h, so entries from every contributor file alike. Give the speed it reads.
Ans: value=95 unit=km/h
